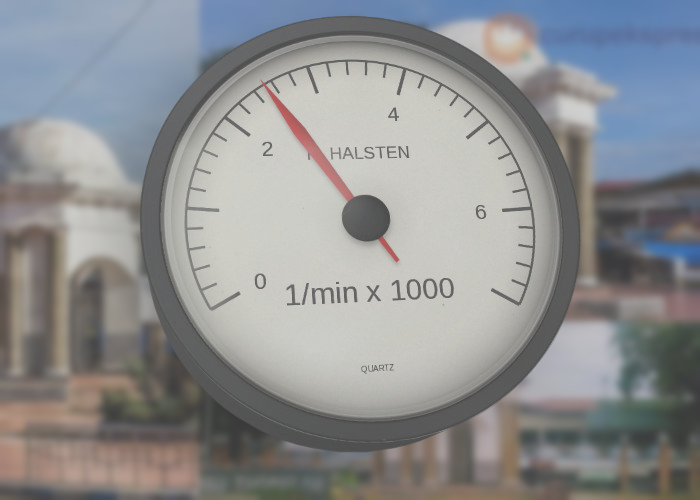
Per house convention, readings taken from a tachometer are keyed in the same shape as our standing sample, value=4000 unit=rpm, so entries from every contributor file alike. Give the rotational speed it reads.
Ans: value=2500 unit=rpm
